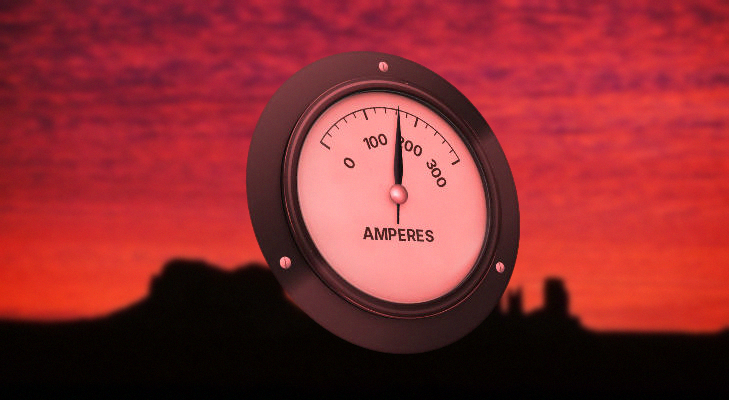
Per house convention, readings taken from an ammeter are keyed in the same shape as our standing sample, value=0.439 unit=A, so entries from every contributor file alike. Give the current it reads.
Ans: value=160 unit=A
